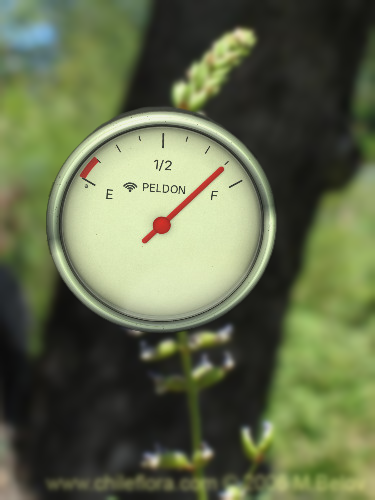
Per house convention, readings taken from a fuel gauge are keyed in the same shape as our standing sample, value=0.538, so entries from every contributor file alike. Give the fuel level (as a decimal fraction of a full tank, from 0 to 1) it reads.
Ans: value=0.875
